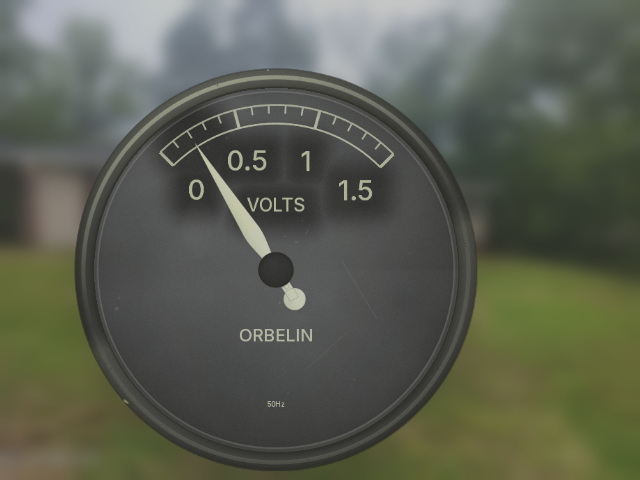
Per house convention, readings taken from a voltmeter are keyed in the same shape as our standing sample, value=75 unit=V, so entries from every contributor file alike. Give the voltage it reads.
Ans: value=0.2 unit=V
